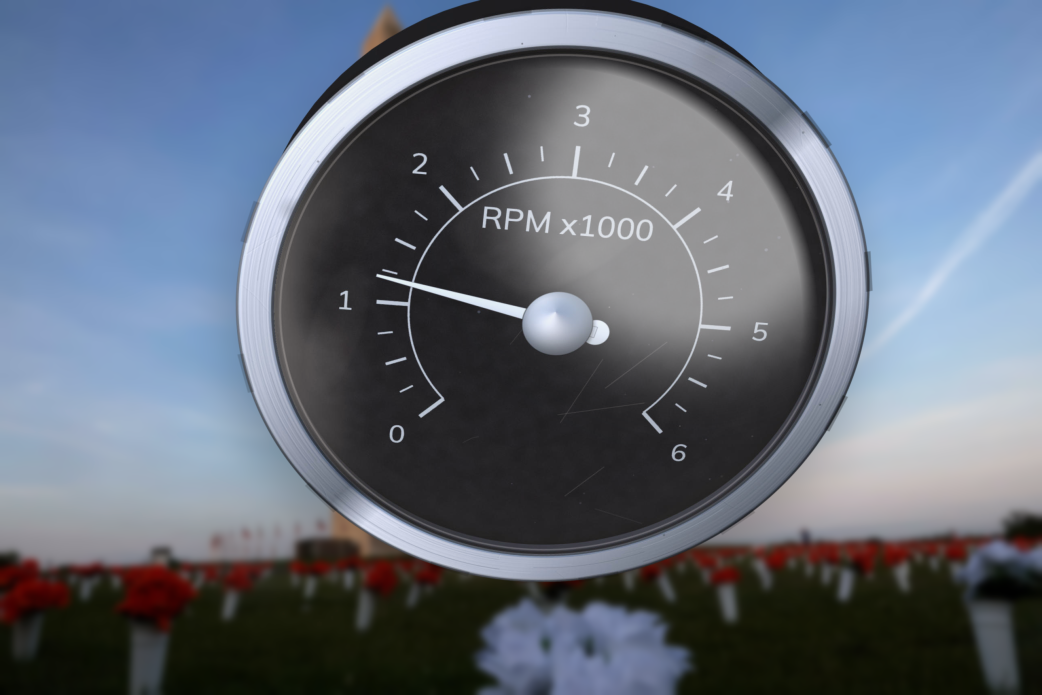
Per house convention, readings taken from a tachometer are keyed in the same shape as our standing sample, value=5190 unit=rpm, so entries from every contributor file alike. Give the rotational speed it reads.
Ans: value=1250 unit=rpm
